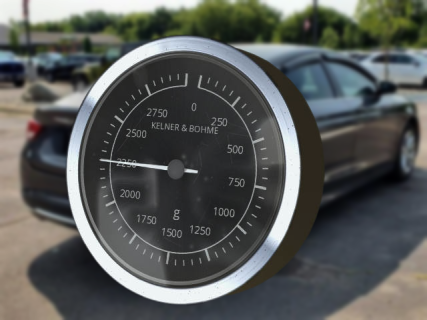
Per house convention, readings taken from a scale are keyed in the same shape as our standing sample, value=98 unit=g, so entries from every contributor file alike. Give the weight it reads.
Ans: value=2250 unit=g
